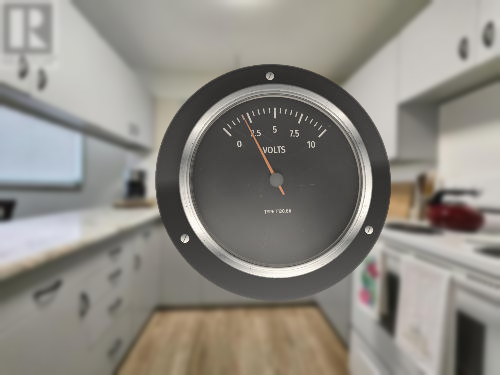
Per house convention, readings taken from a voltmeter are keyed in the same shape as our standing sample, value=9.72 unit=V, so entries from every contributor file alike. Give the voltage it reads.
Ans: value=2 unit=V
